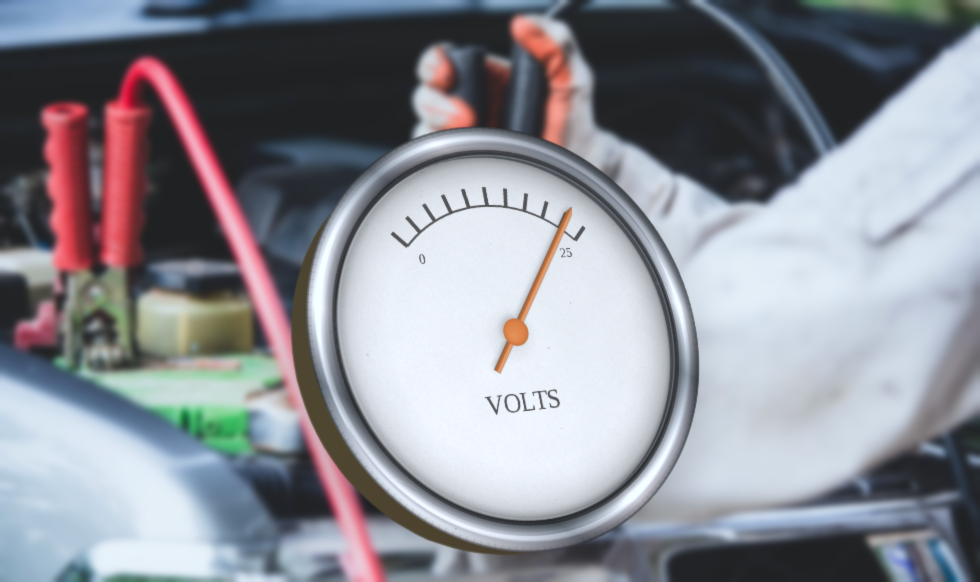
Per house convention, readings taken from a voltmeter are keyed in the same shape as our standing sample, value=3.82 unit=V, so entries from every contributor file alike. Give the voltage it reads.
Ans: value=22.5 unit=V
